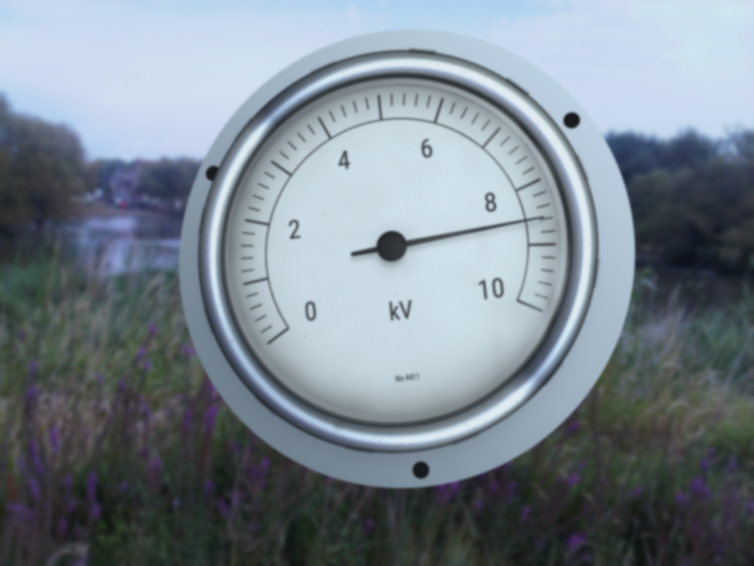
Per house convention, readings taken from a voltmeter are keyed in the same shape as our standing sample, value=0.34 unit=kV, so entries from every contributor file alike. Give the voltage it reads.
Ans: value=8.6 unit=kV
